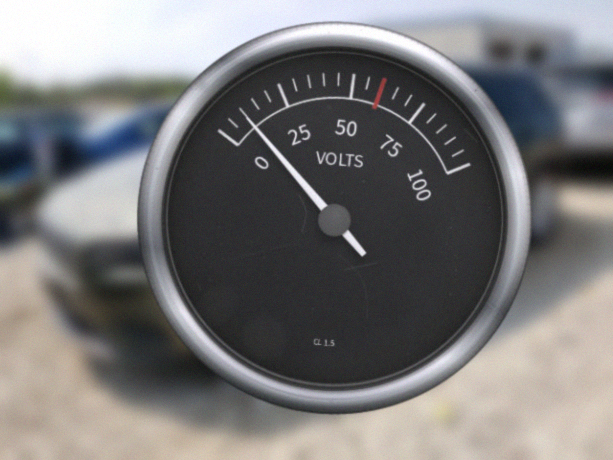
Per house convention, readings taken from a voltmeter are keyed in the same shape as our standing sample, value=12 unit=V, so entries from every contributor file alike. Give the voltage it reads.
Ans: value=10 unit=V
